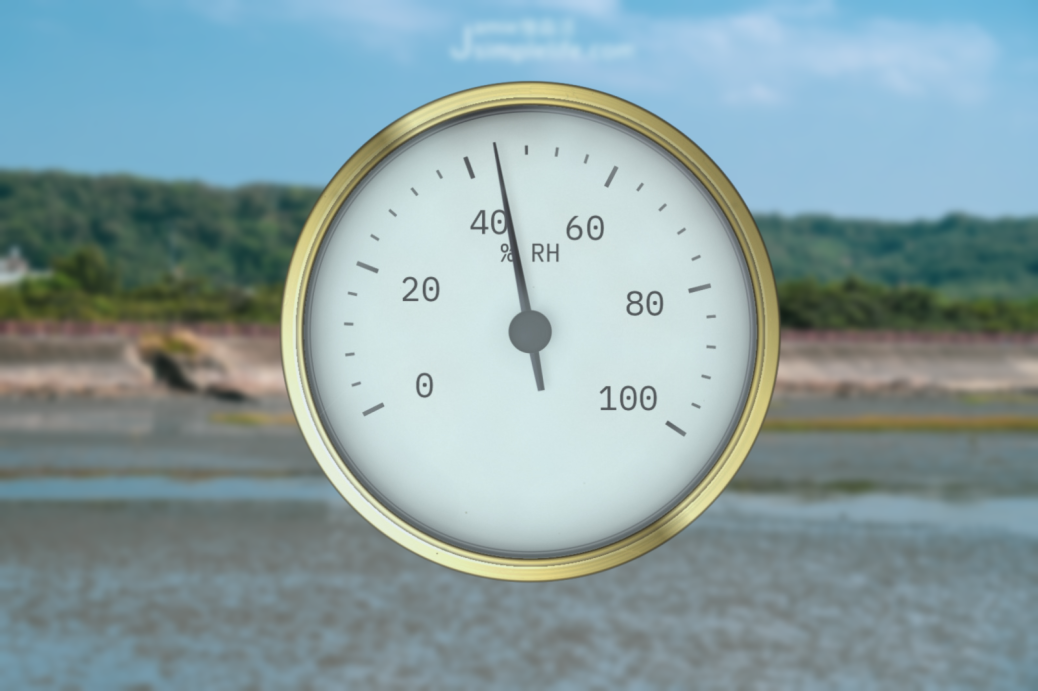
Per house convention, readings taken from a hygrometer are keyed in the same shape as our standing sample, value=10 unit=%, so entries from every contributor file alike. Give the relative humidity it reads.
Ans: value=44 unit=%
